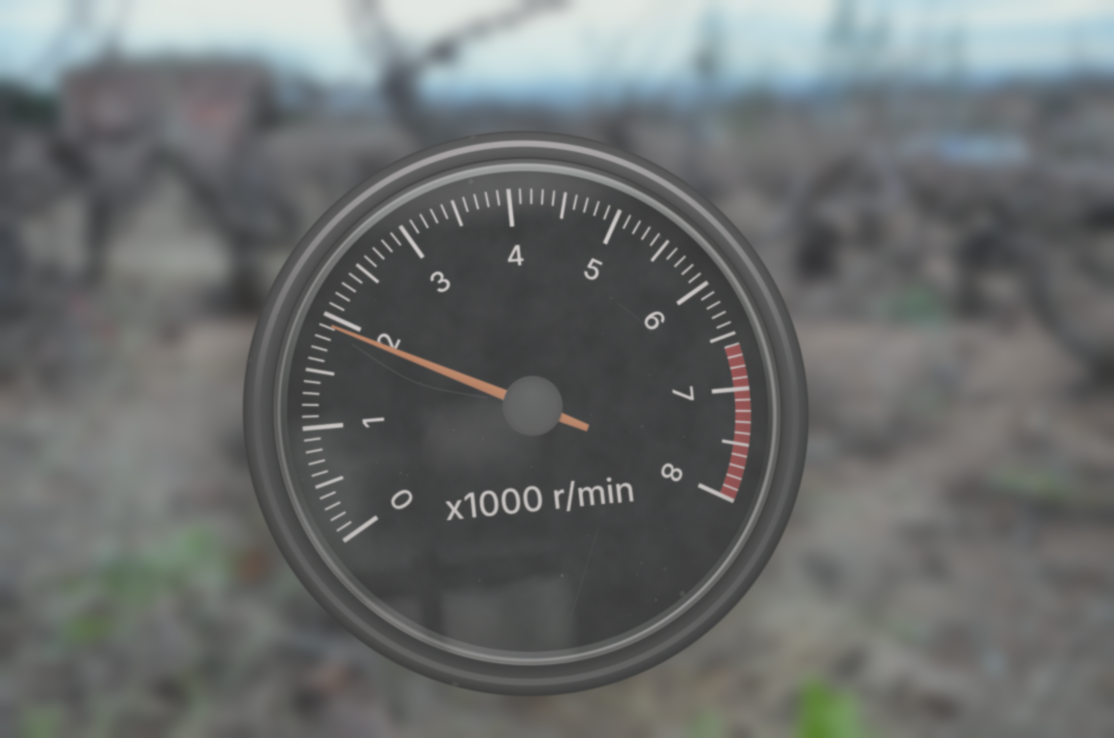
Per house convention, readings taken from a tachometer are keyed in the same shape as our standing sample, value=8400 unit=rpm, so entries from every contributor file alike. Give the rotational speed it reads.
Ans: value=1900 unit=rpm
